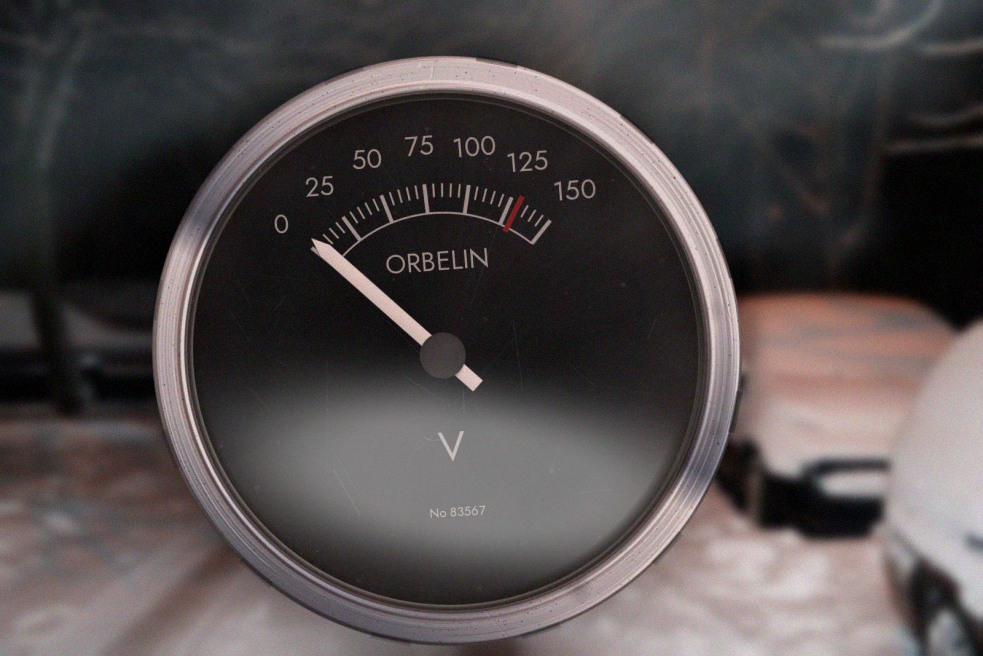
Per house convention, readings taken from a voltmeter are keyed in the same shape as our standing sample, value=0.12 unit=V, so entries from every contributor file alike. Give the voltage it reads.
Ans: value=5 unit=V
